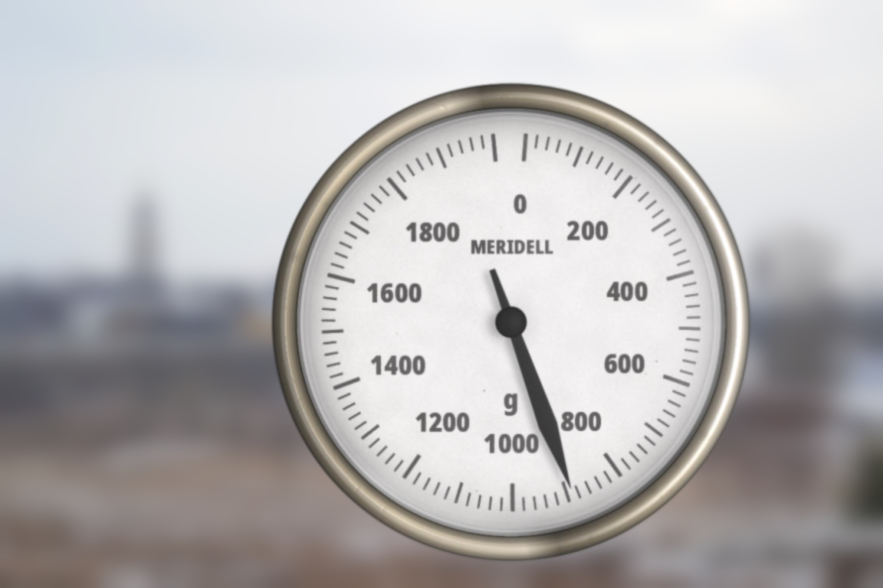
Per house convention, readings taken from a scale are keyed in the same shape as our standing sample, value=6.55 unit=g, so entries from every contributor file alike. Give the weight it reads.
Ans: value=890 unit=g
